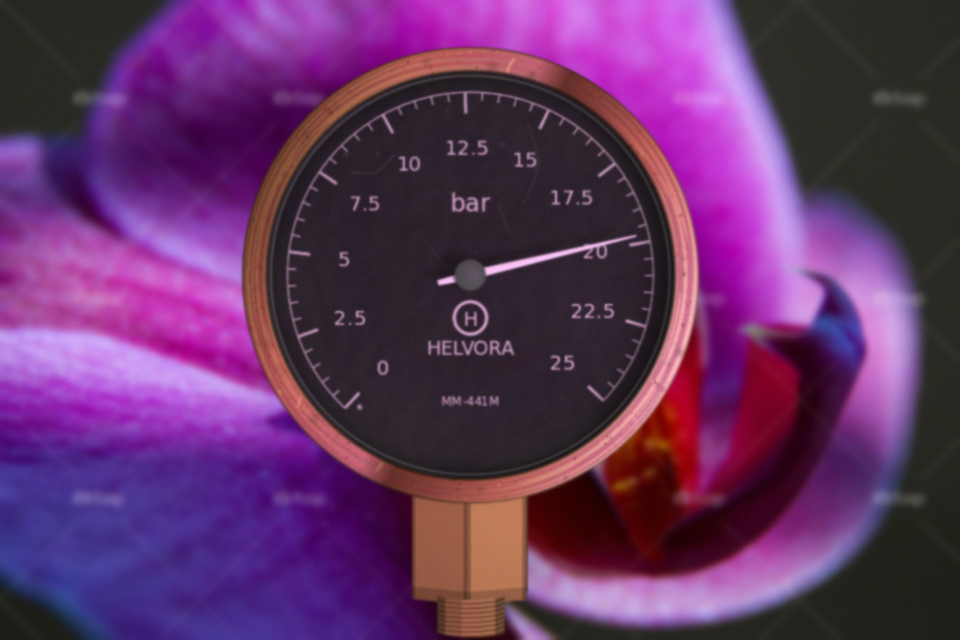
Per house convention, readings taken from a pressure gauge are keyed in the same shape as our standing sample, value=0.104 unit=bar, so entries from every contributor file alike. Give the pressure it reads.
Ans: value=19.75 unit=bar
